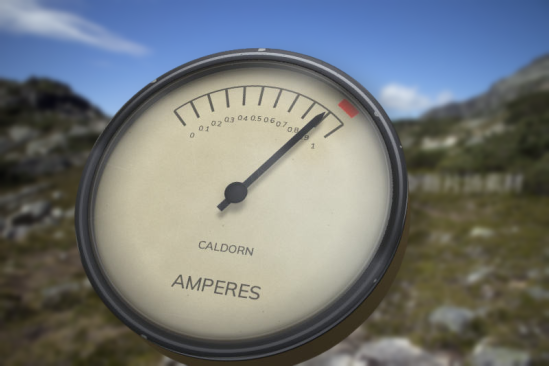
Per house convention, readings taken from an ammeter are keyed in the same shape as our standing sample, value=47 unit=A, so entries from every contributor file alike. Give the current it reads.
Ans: value=0.9 unit=A
